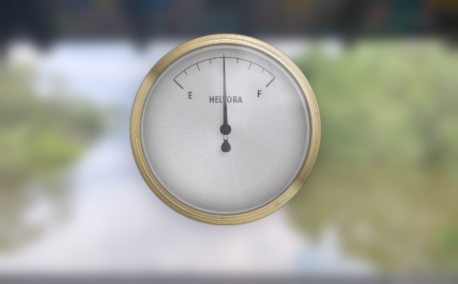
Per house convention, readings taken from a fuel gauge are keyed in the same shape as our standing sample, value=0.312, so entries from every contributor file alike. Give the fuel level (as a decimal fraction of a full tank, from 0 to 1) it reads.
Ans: value=0.5
